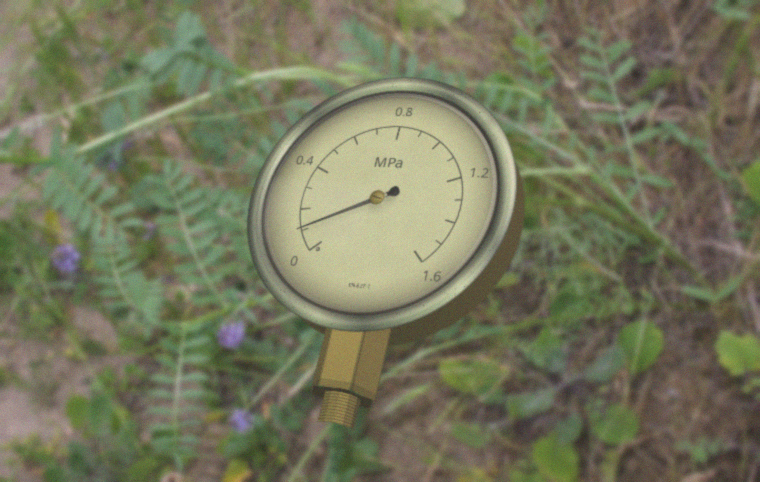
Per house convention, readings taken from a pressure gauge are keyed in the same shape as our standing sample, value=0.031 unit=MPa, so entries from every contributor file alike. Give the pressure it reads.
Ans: value=0.1 unit=MPa
